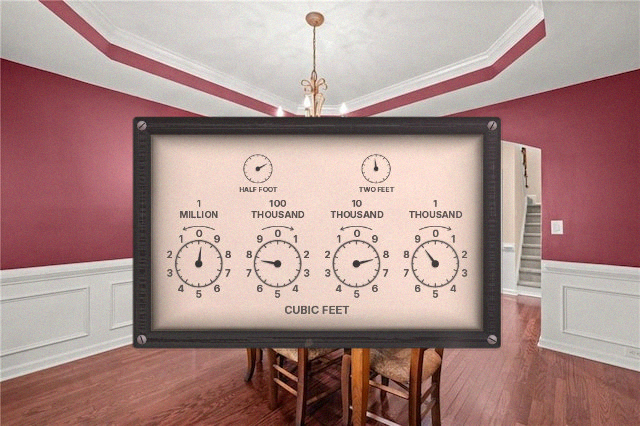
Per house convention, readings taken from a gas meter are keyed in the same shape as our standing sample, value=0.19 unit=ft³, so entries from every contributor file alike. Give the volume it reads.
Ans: value=977900 unit=ft³
